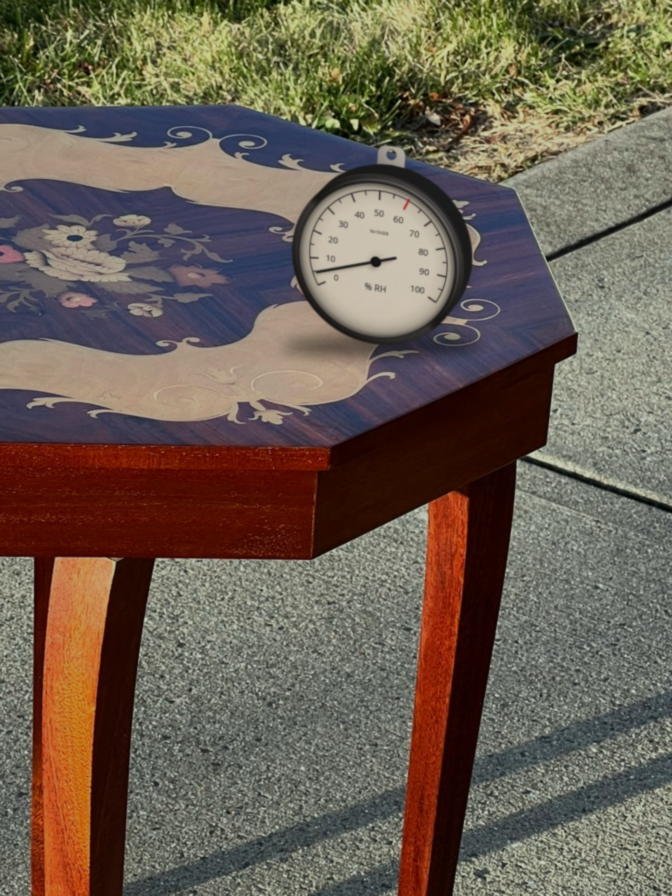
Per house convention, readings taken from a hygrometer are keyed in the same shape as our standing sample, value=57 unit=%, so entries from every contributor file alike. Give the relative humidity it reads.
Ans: value=5 unit=%
